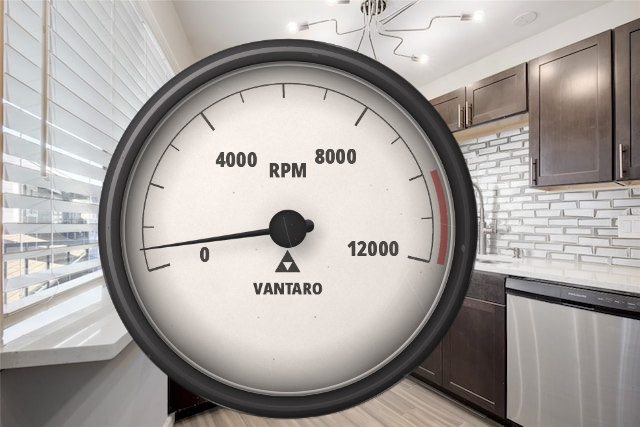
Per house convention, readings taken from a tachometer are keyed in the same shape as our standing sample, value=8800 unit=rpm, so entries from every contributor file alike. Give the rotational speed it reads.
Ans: value=500 unit=rpm
